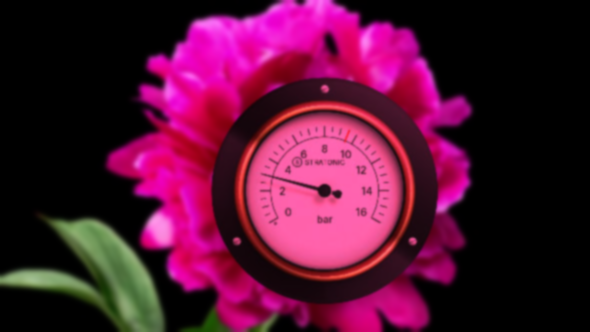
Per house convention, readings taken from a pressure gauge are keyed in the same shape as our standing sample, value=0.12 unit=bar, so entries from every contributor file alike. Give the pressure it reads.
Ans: value=3 unit=bar
